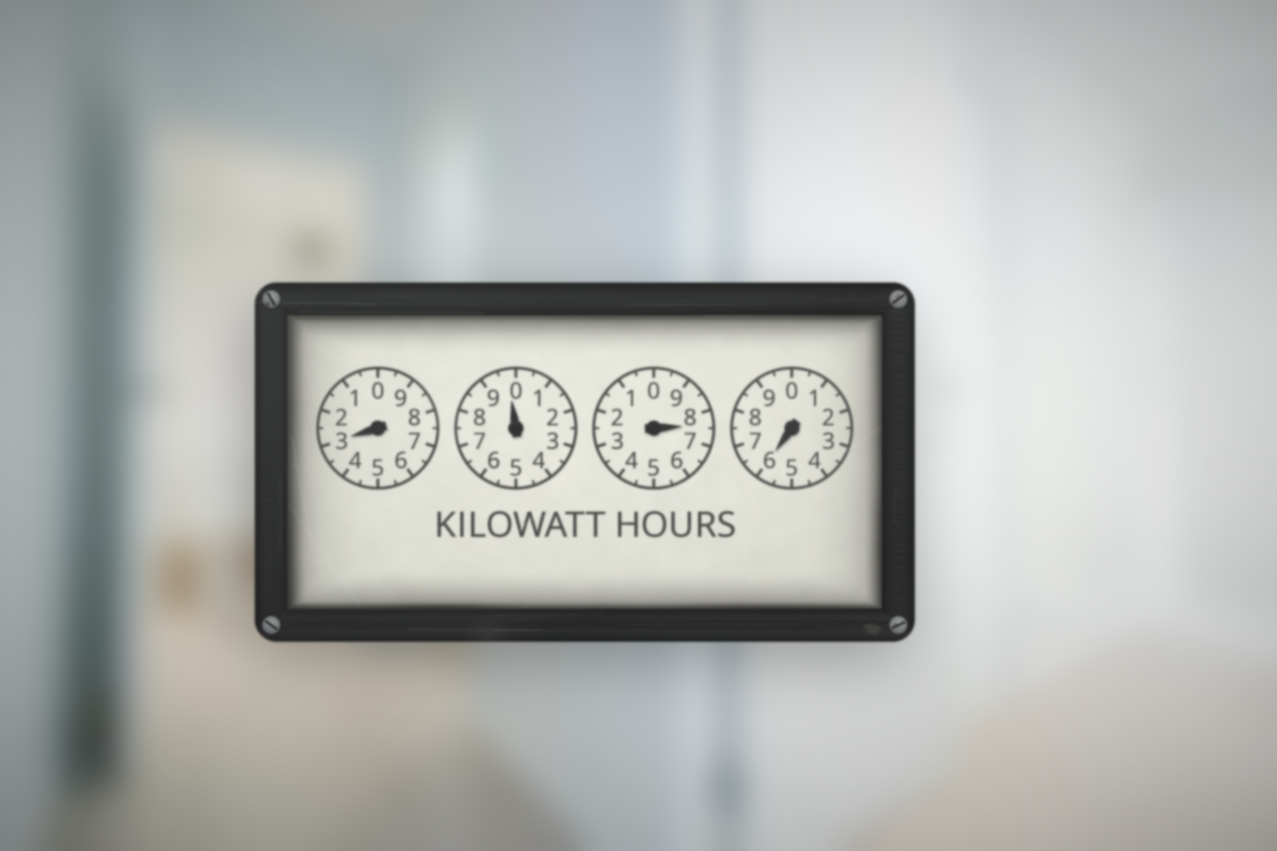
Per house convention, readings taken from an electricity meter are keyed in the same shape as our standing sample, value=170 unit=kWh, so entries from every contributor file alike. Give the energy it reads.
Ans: value=2976 unit=kWh
